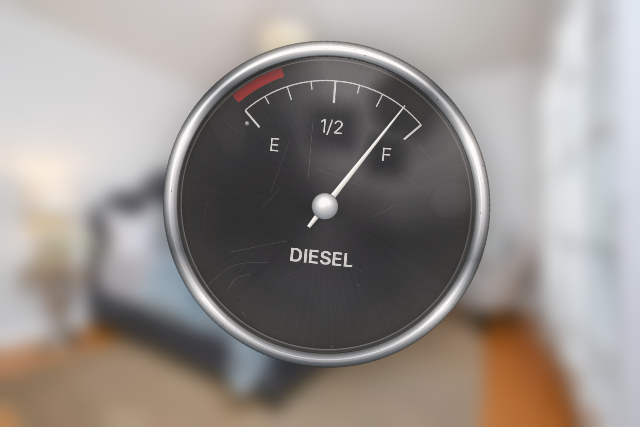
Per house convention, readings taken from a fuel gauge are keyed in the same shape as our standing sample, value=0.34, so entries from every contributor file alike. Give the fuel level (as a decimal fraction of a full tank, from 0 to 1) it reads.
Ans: value=0.875
